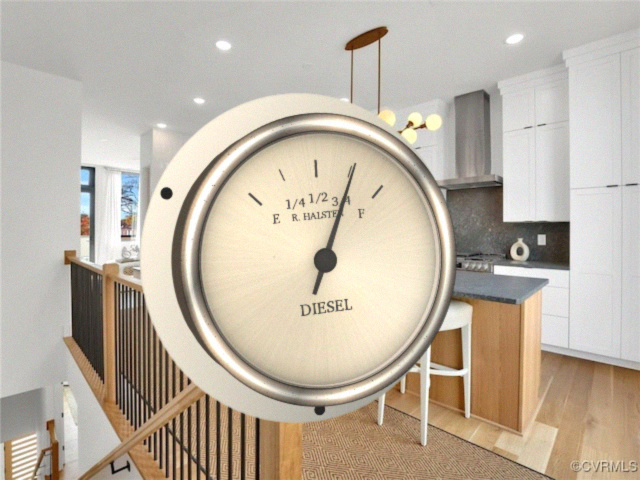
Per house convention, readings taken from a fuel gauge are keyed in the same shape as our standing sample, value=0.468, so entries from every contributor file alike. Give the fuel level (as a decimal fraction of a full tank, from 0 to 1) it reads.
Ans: value=0.75
